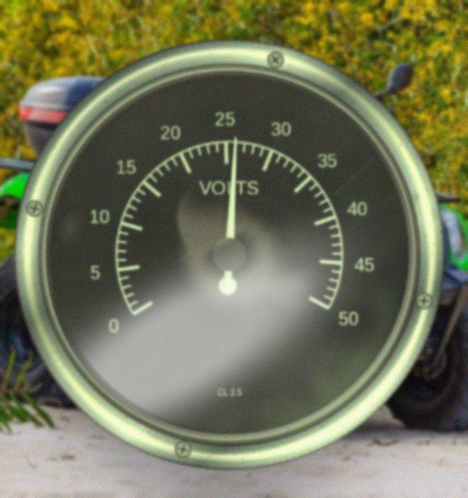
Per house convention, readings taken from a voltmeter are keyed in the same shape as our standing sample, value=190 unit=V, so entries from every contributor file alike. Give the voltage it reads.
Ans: value=26 unit=V
